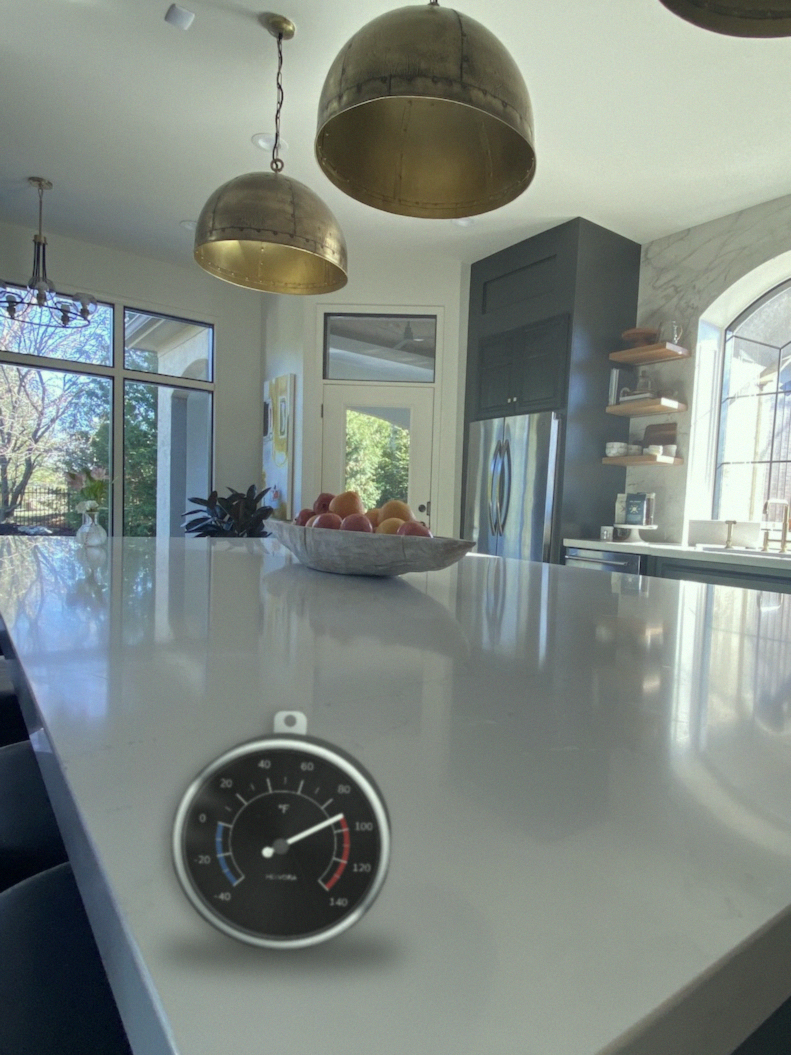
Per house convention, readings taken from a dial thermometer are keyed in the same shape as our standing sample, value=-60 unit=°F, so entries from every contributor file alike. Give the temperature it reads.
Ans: value=90 unit=°F
